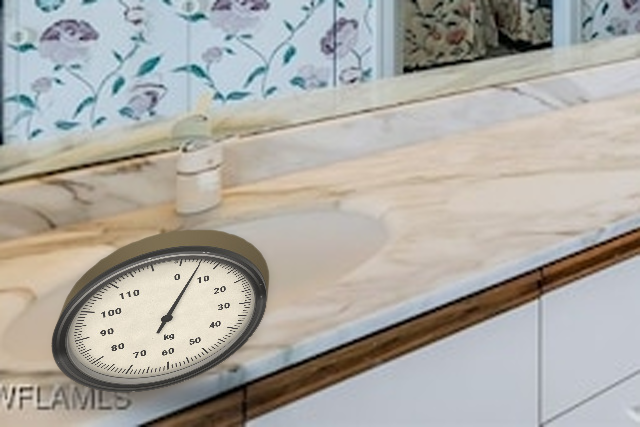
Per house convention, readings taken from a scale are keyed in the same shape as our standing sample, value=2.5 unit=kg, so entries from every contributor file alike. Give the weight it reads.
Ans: value=5 unit=kg
